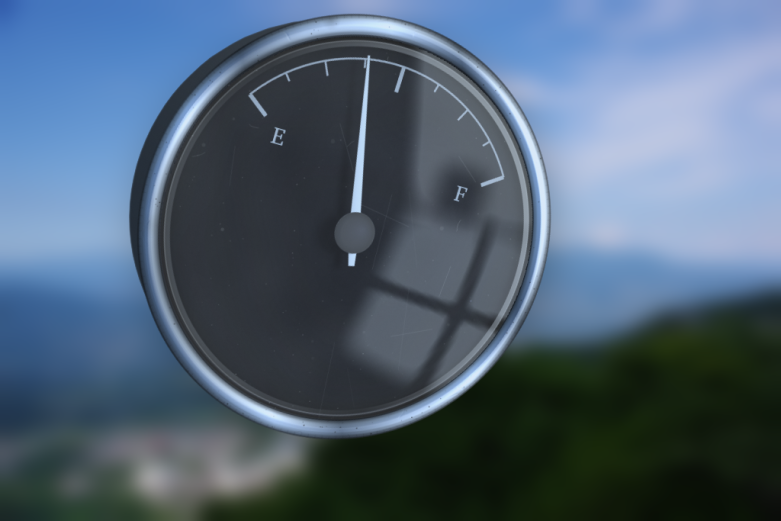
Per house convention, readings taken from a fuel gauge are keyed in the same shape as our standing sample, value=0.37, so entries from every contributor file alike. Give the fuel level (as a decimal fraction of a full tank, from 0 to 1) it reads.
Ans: value=0.375
